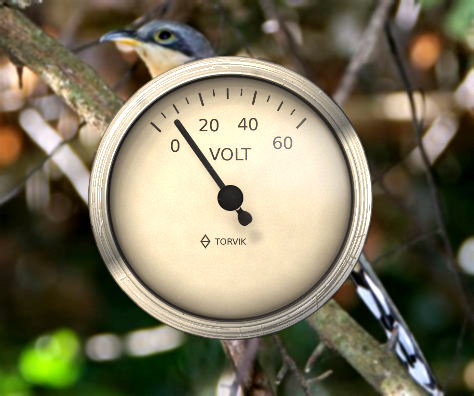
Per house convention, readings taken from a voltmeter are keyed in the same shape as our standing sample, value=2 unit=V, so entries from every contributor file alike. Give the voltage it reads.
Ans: value=7.5 unit=V
